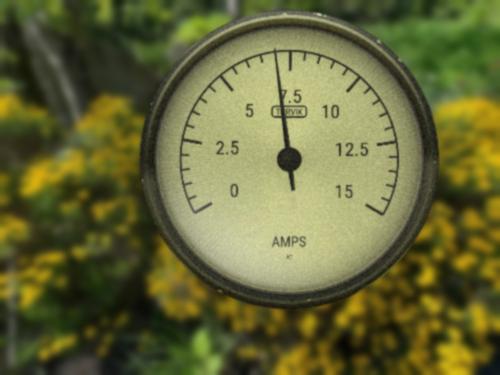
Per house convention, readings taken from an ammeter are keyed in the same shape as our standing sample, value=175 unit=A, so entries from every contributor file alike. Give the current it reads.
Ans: value=7 unit=A
